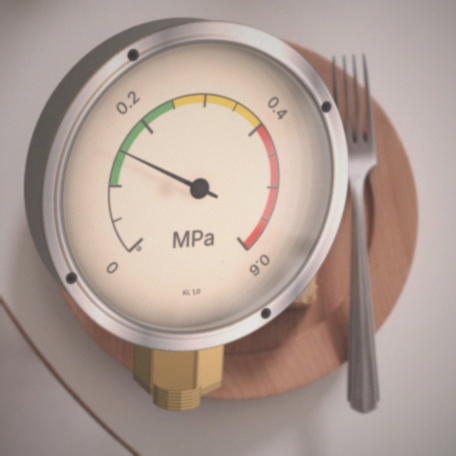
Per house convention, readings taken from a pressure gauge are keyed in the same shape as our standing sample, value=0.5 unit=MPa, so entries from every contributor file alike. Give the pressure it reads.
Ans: value=0.15 unit=MPa
